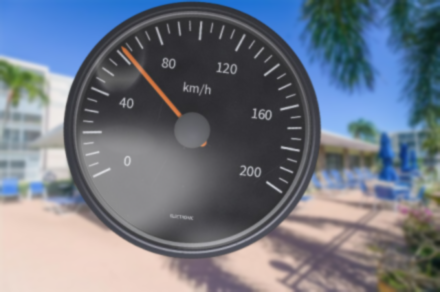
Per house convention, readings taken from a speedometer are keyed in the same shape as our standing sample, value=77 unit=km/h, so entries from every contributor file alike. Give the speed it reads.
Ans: value=62.5 unit=km/h
